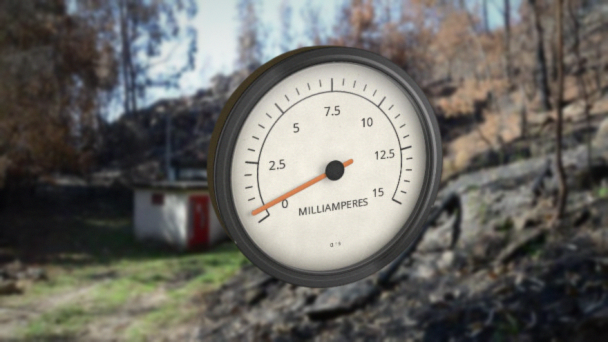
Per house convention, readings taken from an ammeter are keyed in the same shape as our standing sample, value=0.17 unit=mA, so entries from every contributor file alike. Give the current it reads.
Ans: value=0.5 unit=mA
